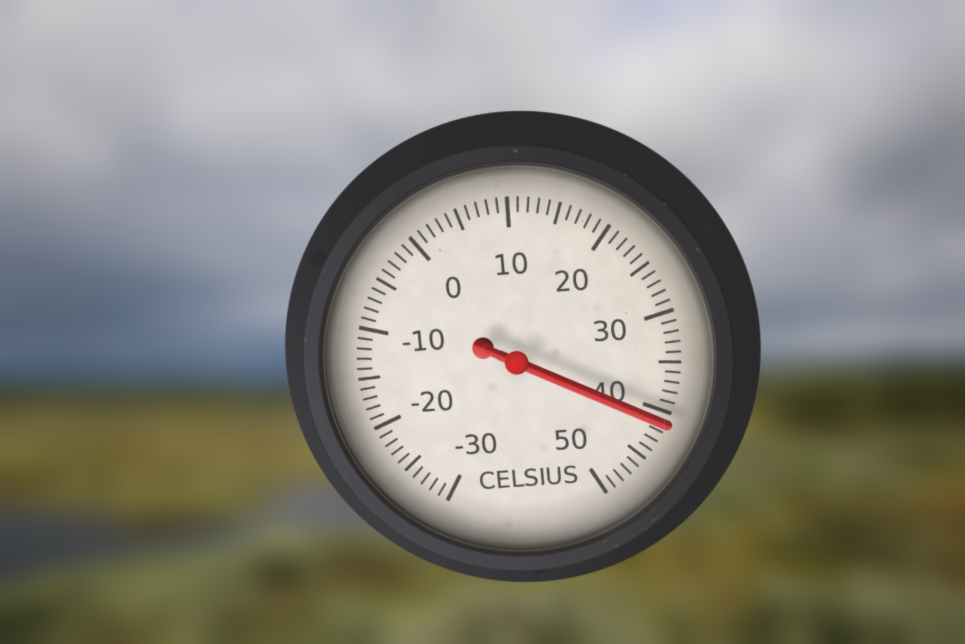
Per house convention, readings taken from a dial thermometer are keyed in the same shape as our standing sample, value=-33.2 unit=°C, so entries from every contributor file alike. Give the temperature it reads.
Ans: value=41 unit=°C
